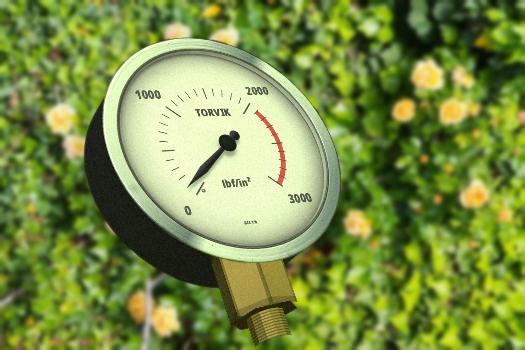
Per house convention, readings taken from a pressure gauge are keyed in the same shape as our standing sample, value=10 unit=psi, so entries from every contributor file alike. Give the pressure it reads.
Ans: value=100 unit=psi
